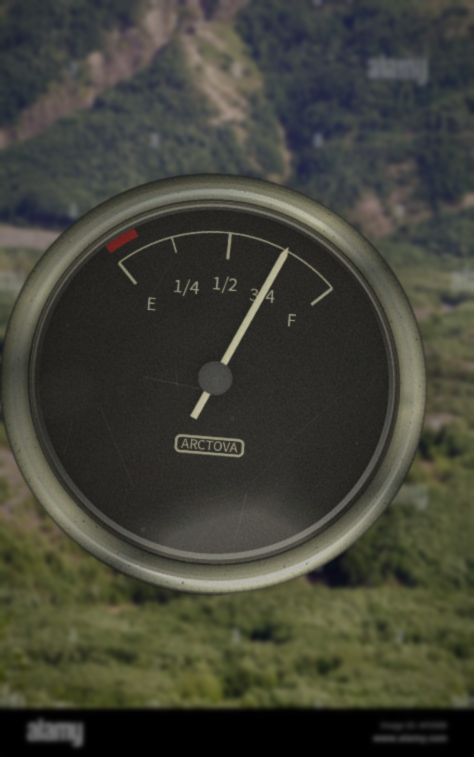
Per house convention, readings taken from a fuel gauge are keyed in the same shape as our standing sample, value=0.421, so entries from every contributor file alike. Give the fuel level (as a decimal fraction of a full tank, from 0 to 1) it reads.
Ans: value=0.75
